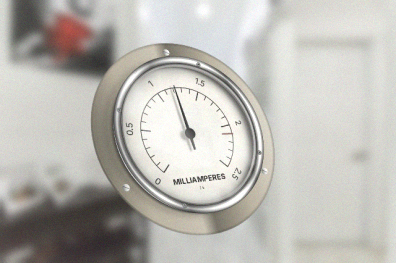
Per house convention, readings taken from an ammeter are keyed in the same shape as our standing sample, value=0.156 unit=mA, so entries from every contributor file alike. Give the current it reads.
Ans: value=1.2 unit=mA
